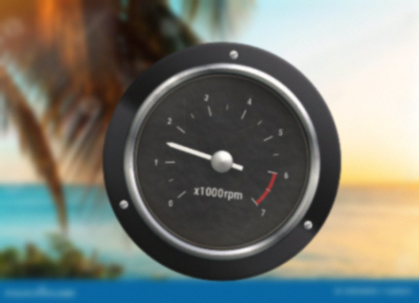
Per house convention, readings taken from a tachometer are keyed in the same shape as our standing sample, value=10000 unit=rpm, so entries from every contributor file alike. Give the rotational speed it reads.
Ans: value=1500 unit=rpm
